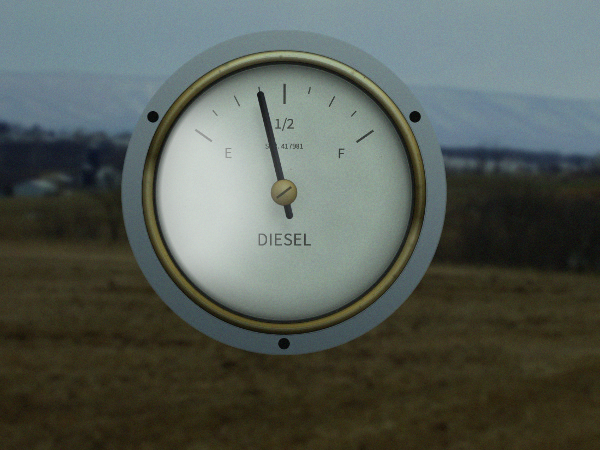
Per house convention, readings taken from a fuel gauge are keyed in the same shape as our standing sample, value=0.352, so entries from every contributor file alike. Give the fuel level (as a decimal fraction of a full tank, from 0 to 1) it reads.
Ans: value=0.375
